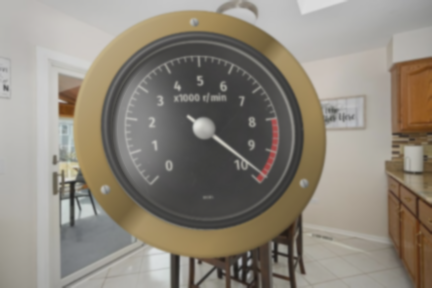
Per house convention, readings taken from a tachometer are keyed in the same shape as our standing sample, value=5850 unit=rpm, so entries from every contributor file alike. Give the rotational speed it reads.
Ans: value=9800 unit=rpm
